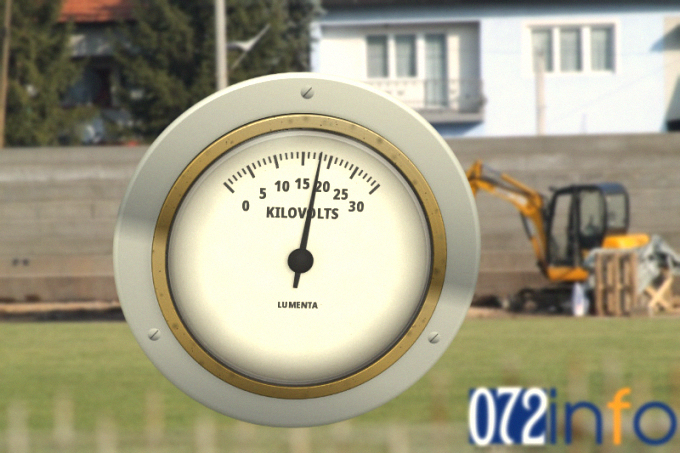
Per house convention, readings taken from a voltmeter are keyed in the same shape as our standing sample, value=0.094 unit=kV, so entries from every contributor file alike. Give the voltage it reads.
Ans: value=18 unit=kV
